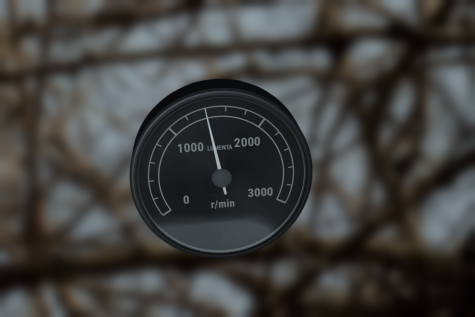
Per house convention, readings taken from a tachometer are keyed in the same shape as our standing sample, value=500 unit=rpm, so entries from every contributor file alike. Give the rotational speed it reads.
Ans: value=1400 unit=rpm
